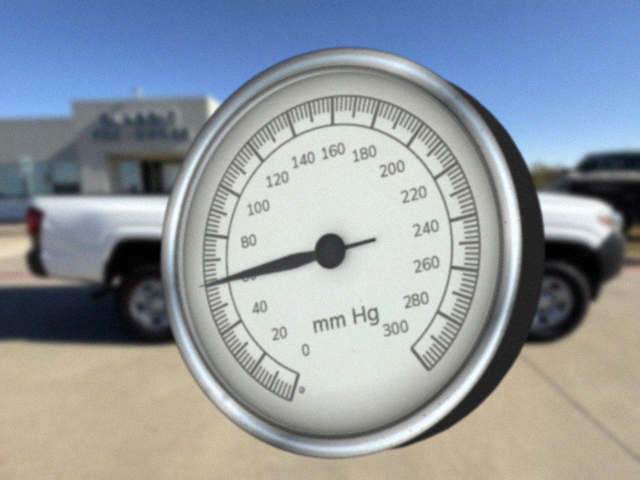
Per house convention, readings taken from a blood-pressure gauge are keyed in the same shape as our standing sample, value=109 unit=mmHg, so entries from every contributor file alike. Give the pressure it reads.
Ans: value=60 unit=mmHg
